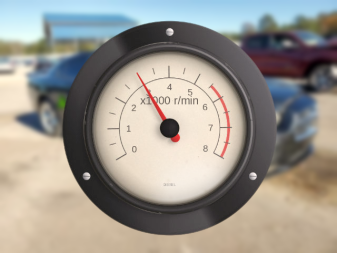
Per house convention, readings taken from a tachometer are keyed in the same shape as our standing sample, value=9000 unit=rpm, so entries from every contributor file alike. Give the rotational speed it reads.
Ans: value=3000 unit=rpm
